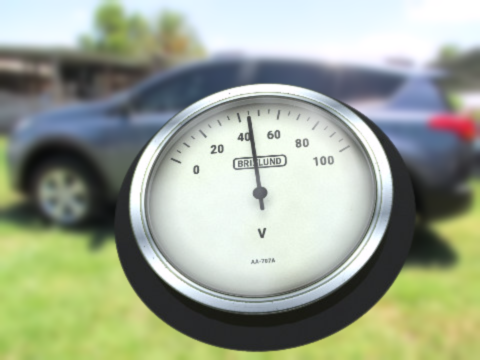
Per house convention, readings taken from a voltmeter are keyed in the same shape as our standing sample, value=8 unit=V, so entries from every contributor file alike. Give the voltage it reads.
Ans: value=45 unit=V
